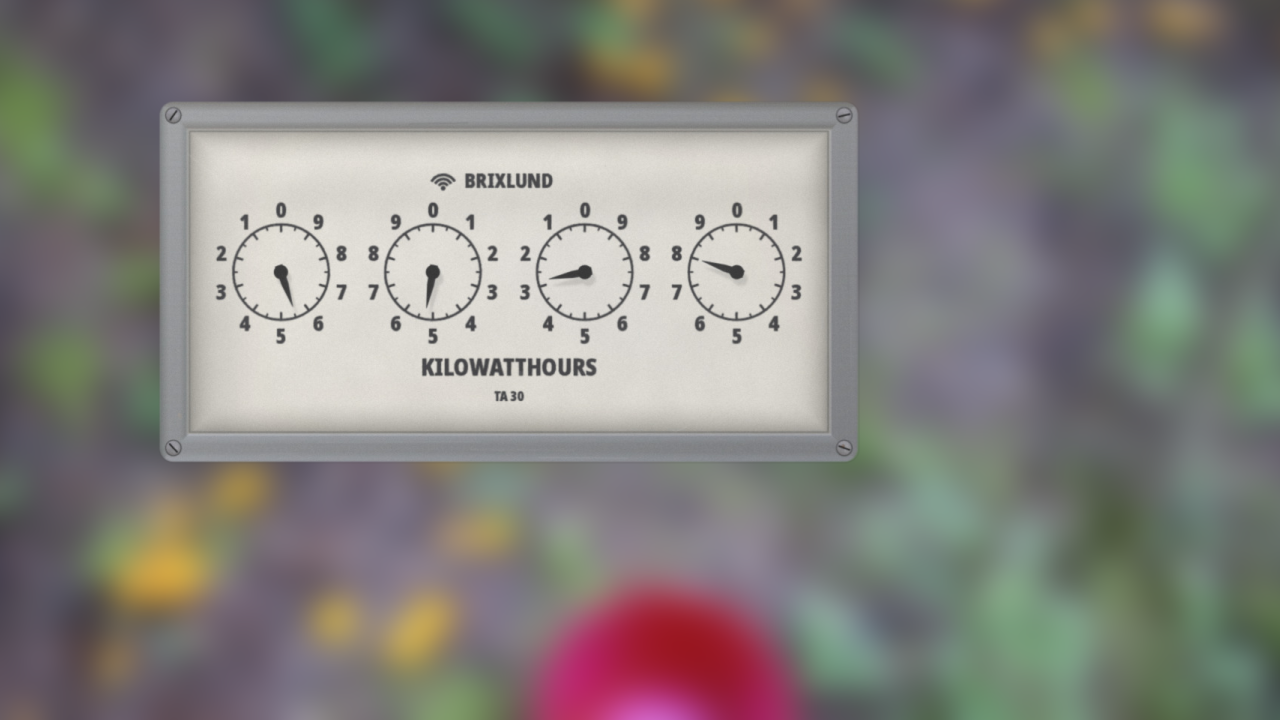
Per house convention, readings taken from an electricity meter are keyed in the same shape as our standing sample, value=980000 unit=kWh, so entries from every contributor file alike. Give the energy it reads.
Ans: value=5528 unit=kWh
